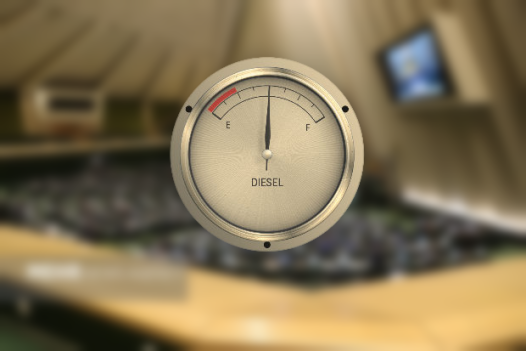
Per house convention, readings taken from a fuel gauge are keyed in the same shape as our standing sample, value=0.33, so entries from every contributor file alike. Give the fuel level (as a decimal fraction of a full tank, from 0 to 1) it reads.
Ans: value=0.5
